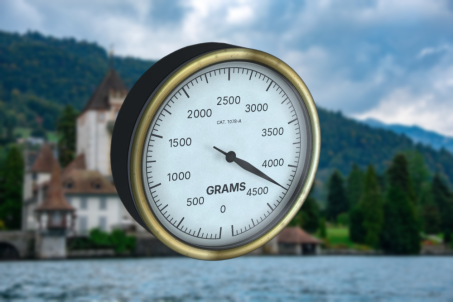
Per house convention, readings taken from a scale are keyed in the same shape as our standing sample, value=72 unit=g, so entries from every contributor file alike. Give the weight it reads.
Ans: value=4250 unit=g
